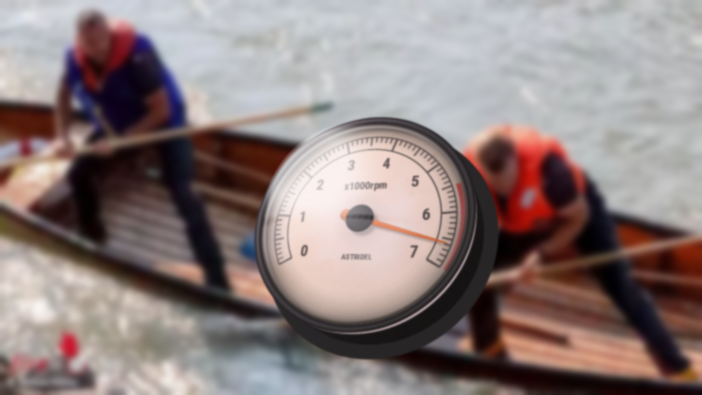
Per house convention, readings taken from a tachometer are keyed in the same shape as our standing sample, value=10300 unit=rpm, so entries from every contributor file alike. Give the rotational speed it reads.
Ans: value=6600 unit=rpm
